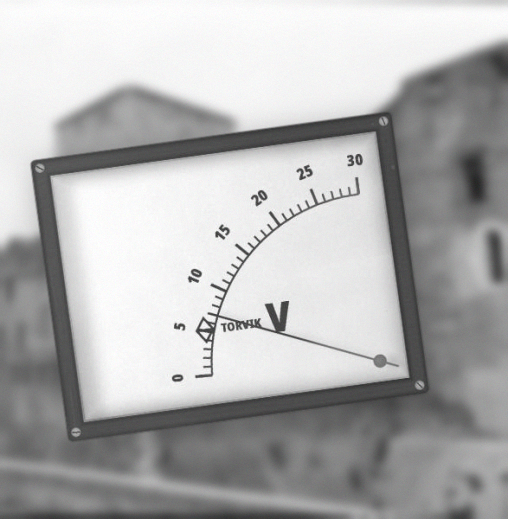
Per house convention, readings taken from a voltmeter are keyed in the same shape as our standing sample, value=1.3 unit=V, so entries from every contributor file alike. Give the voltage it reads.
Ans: value=7 unit=V
